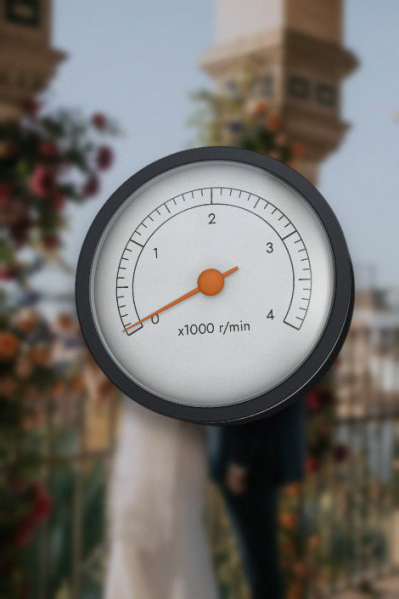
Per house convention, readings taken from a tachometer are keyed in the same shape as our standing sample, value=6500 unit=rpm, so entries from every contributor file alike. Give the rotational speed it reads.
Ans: value=50 unit=rpm
